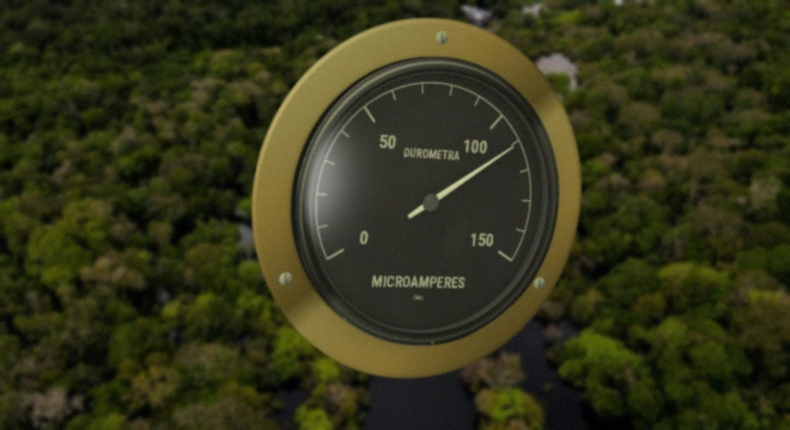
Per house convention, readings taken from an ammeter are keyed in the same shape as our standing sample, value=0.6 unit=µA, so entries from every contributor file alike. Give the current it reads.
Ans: value=110 unit=µA
